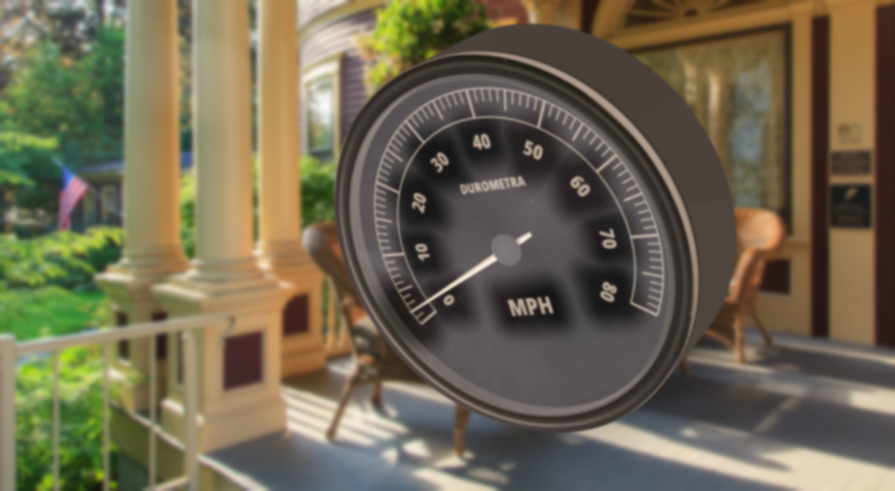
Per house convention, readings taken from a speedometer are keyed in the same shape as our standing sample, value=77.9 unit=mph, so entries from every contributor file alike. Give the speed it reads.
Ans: value=2 unit=mph
